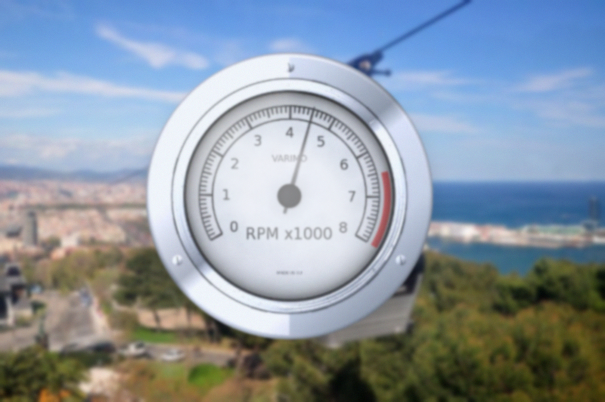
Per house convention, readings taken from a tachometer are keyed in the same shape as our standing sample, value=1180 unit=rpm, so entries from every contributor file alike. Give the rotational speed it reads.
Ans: value=4500 unit=rpm
